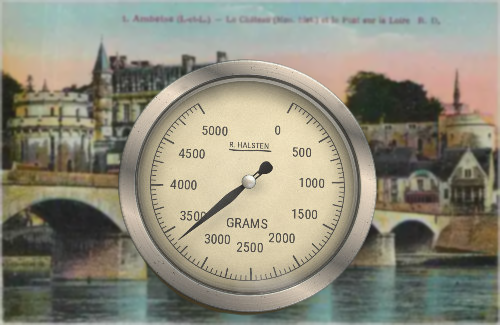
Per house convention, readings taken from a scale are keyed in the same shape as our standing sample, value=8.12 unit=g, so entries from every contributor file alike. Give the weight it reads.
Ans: value=3350 unit=g
